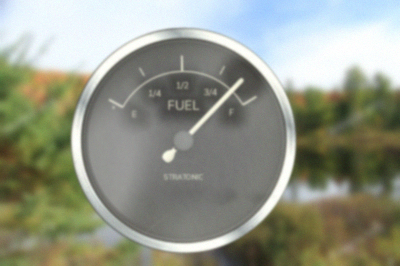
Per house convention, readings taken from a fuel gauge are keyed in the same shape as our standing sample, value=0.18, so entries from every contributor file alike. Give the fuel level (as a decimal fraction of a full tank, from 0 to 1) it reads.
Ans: value=0.875
